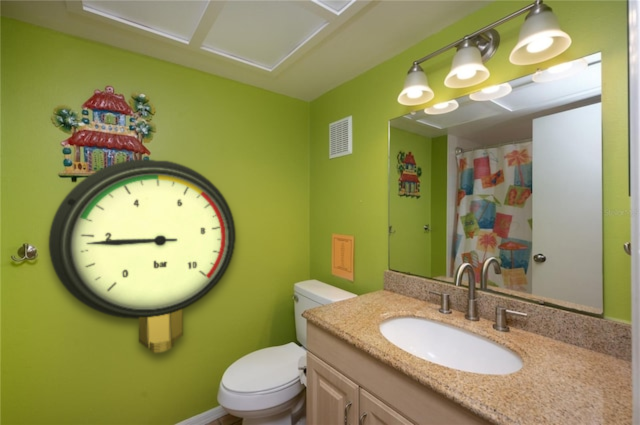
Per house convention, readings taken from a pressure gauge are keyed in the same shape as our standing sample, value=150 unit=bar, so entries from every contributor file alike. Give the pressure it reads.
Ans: value=1.75 unit=bar
